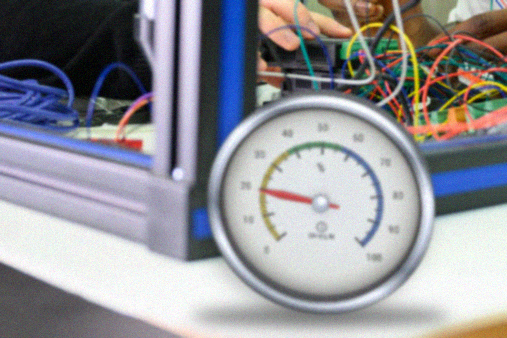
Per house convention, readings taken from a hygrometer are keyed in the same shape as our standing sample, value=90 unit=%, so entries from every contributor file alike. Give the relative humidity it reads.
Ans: value=20 unit=%
